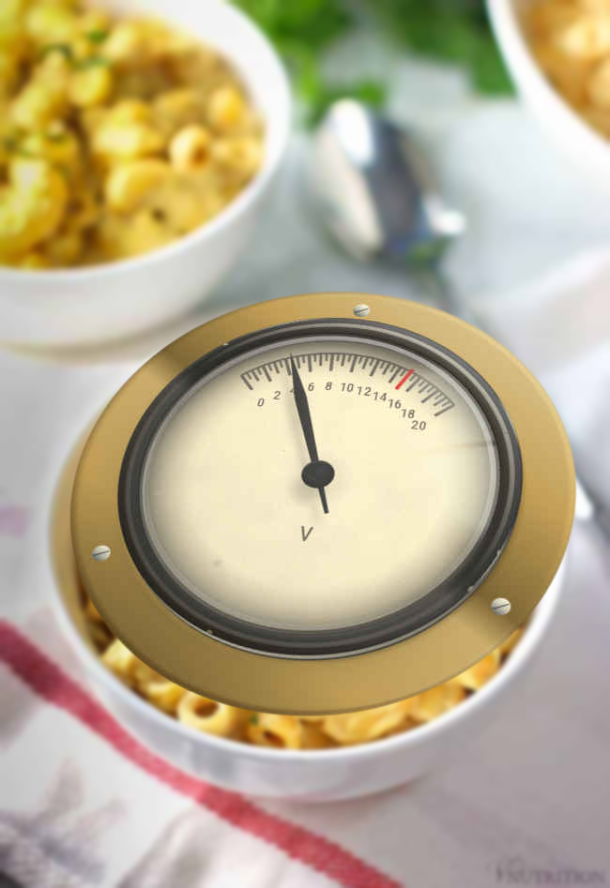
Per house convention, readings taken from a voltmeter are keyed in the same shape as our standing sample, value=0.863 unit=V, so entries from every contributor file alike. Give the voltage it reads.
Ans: value=4.5 unit=V
